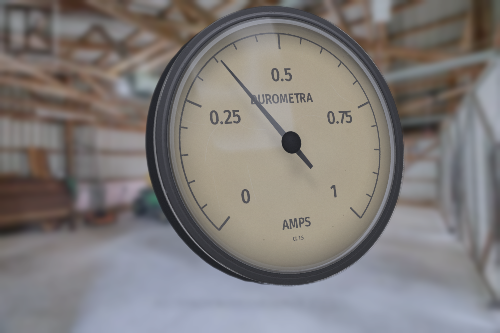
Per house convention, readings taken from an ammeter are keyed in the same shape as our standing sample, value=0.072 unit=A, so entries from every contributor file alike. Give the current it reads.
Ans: value=0.35 unit=A
